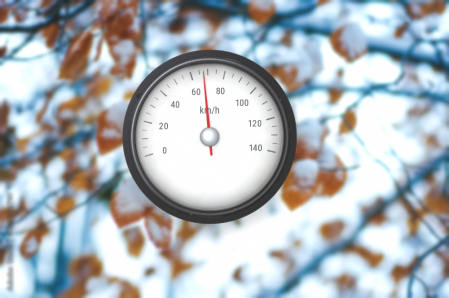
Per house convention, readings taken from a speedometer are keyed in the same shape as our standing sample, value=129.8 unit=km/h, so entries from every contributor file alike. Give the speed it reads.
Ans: value=67.5 unit=km/h
